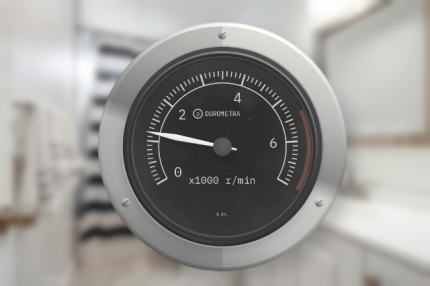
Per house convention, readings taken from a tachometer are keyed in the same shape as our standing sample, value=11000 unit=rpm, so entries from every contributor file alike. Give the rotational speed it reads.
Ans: value=1200 unit=rpm
